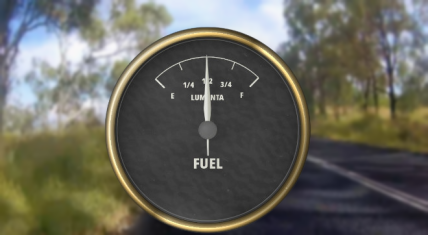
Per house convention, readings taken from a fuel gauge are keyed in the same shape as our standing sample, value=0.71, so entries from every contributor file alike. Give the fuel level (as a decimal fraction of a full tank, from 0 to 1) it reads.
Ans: value=0.5
